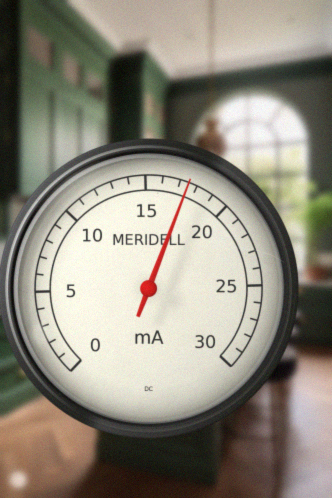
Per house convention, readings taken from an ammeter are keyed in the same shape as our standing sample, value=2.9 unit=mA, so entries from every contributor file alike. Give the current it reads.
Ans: value=17.5 unit=mA
